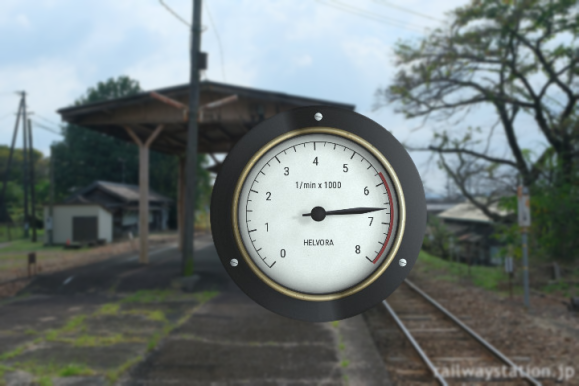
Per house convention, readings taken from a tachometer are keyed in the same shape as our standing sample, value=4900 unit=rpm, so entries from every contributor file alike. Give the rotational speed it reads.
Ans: value=6625 unit=rpm
